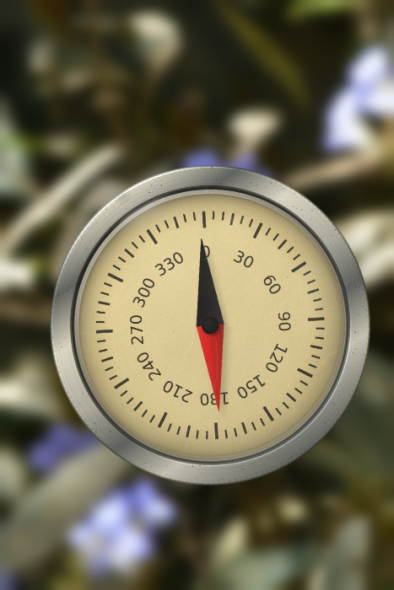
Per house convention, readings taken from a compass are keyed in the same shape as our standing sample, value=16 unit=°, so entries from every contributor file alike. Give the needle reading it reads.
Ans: value=177.5 unit=°
